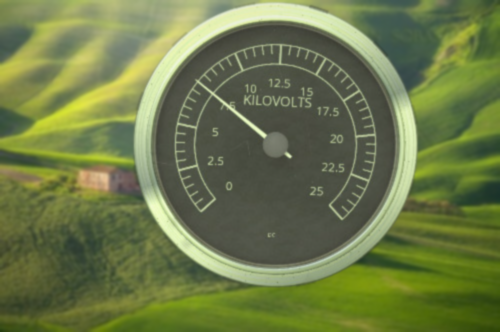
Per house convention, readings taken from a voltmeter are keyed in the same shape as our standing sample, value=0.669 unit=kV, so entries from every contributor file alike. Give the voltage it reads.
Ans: value=7.5 unit=kV
